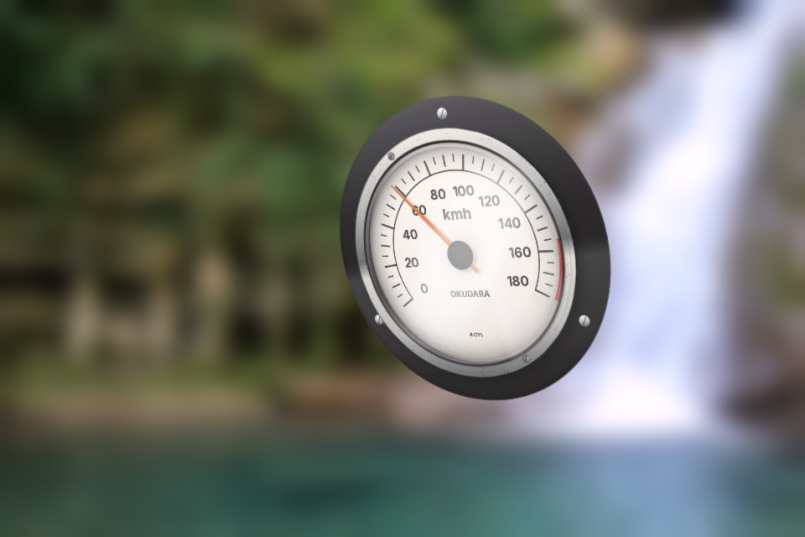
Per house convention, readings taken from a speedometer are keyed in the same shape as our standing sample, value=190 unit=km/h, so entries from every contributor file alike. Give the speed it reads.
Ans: value=60 unit=km/h
